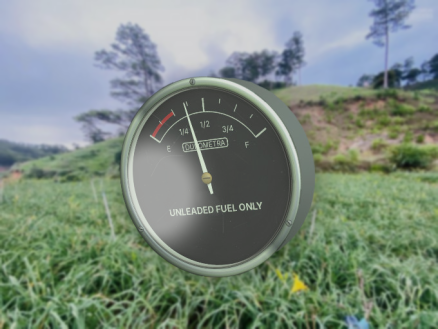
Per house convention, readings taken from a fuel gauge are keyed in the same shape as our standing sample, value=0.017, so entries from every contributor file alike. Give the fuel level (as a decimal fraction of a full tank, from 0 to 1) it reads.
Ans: value=0.375
